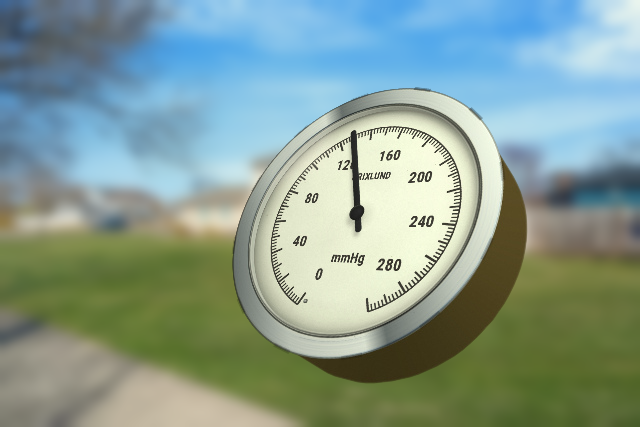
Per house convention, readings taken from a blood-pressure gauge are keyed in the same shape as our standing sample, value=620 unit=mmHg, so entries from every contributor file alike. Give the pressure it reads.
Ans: value=130 unit=mmHg
